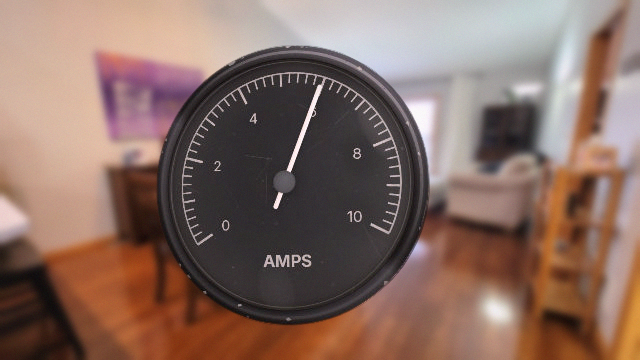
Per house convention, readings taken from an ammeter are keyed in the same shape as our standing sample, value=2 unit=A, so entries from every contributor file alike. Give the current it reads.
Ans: value=6 unit=A
